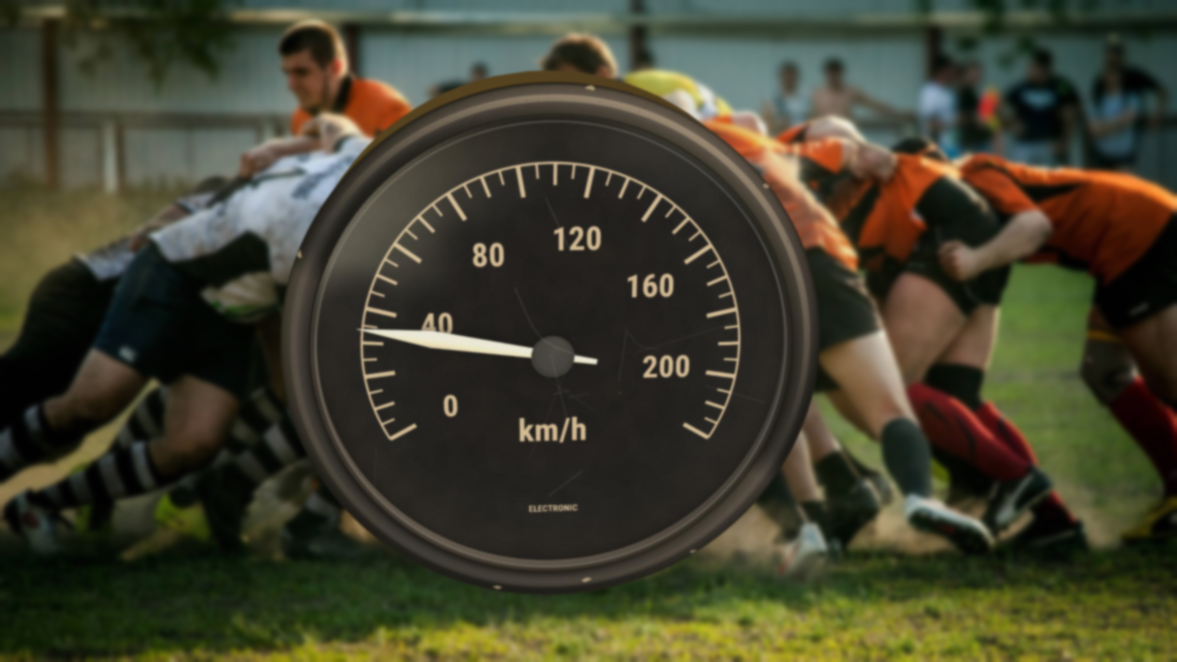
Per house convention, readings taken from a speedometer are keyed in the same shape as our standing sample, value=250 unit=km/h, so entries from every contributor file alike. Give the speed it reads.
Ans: value=35 unit=km/h
